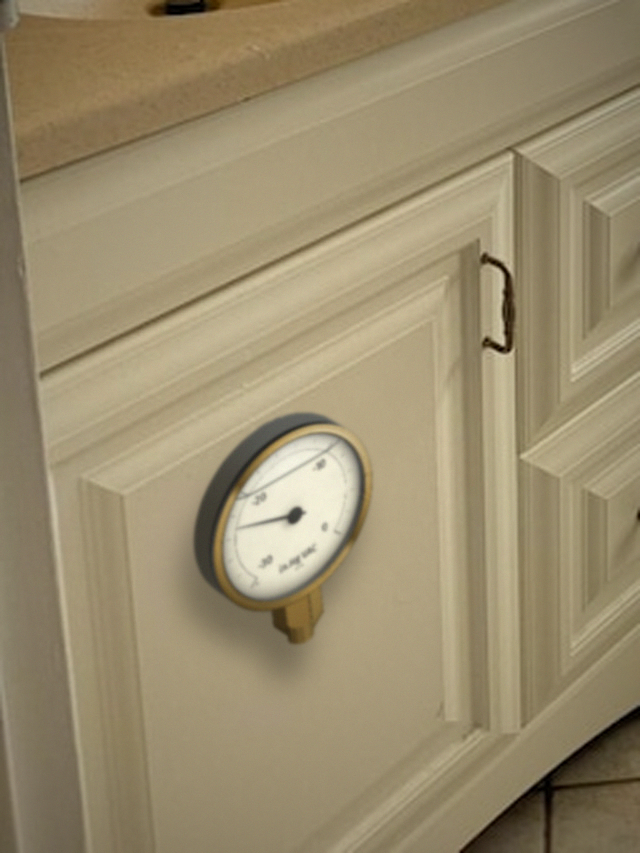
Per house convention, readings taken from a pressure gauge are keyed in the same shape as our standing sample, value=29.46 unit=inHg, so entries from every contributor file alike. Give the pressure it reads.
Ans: value=-23 unit=inHg
